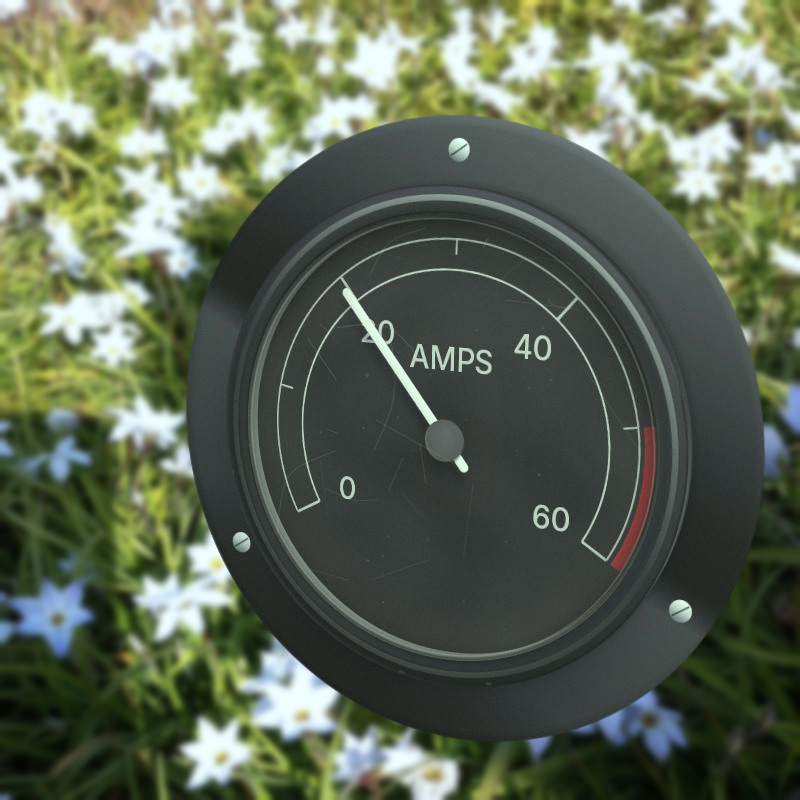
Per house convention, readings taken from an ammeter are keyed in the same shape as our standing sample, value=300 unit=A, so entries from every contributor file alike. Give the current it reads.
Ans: value=20 unit=A
